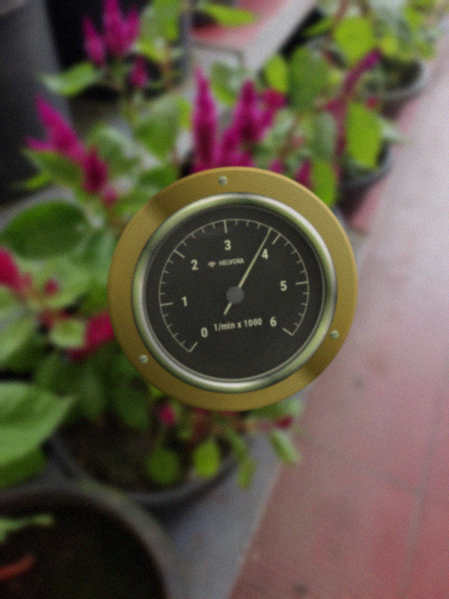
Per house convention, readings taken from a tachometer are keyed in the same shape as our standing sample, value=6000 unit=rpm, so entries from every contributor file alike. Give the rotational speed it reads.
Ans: value=3800 unit=rpm
